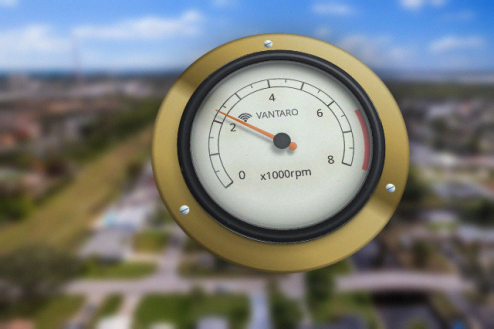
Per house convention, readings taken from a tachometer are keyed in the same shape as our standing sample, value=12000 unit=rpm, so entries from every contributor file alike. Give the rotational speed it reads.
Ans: value=2250 unit=rpm
